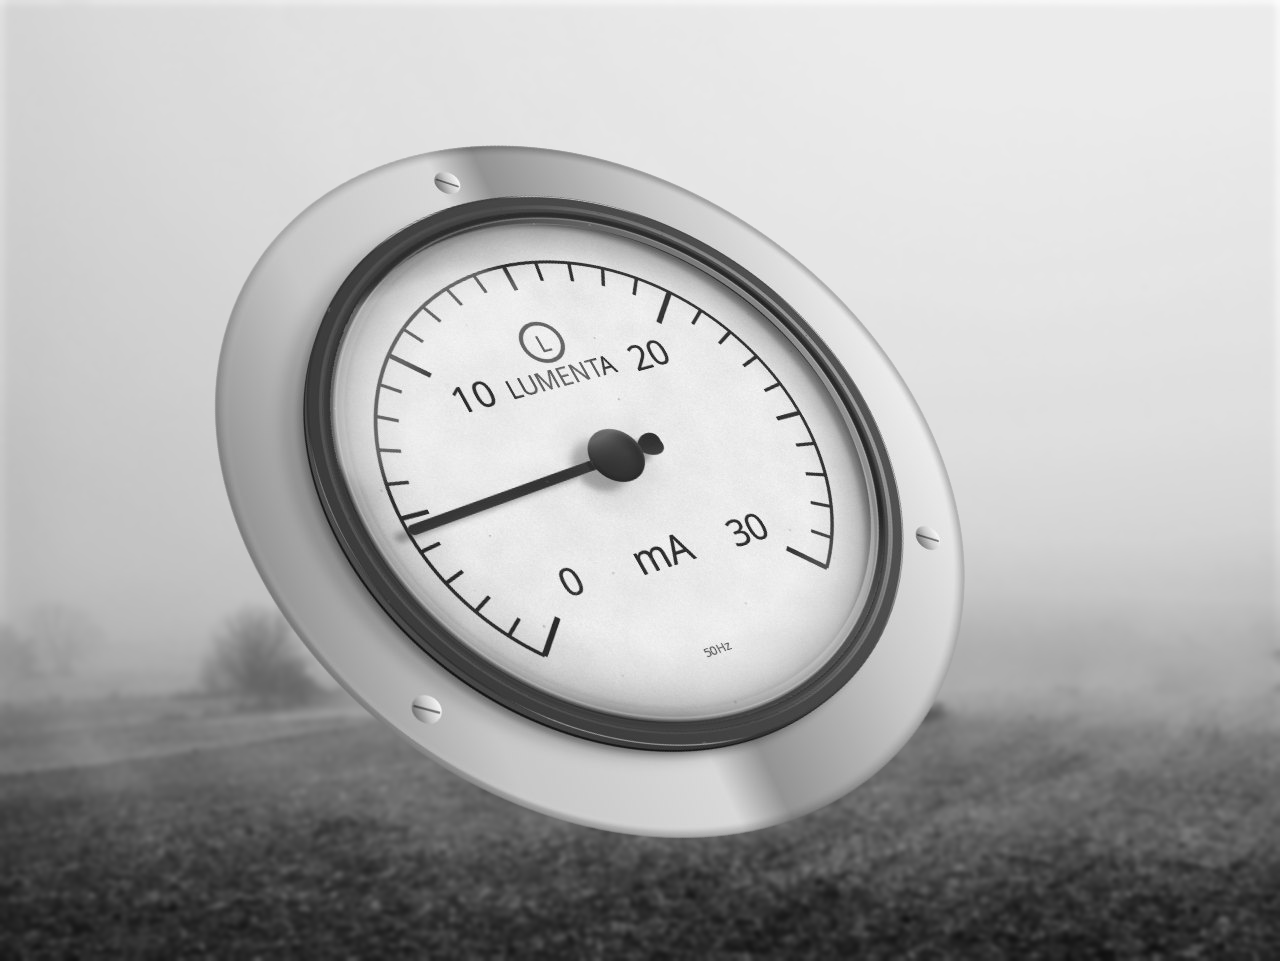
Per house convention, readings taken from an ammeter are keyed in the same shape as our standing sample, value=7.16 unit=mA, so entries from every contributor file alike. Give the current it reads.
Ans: value=4.5 unit=mA
